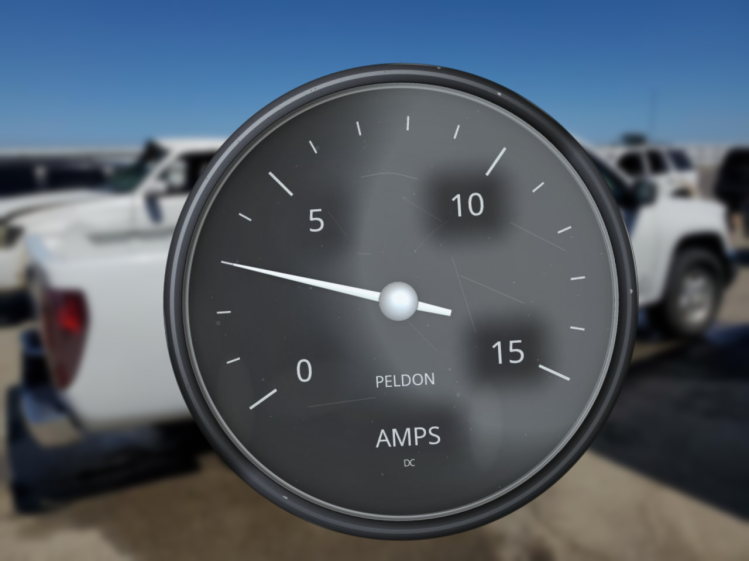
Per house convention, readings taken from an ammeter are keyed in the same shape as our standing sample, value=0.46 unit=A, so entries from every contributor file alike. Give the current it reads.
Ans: value=3 unit=A
